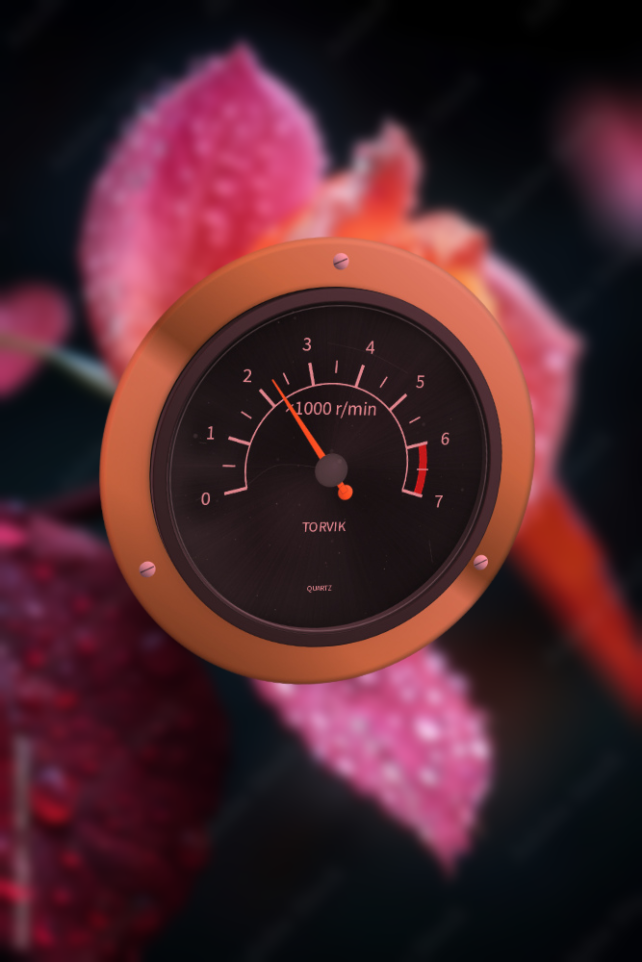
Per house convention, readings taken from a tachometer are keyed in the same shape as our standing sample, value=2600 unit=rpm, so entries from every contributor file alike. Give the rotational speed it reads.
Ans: value=2250 unit=rpm
